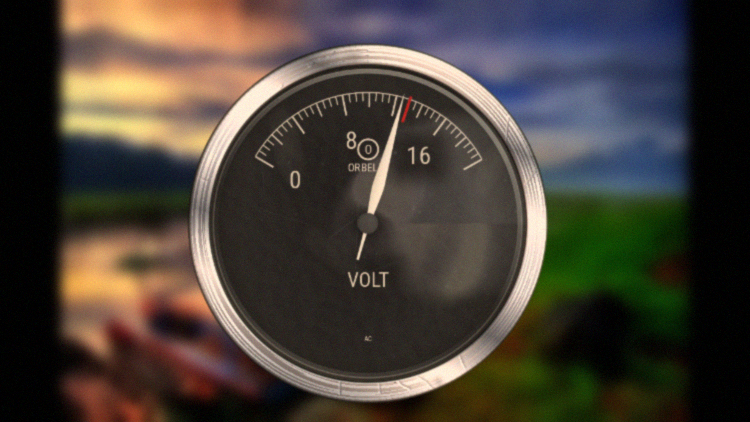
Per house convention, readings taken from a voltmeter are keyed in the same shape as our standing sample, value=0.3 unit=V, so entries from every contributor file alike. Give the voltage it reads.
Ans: value=12.5 unit=V
